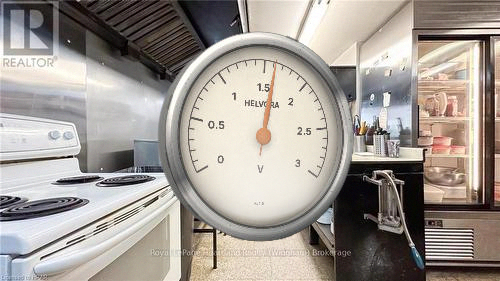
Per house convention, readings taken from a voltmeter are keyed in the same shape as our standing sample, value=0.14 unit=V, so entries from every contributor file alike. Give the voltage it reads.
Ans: value=1.6 unit=V
